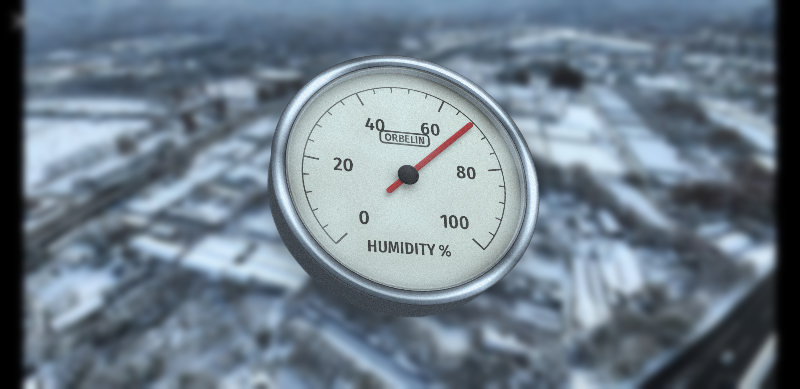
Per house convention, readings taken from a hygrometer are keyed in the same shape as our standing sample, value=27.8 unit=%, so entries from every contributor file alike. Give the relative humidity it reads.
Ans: value=68 unit=%
